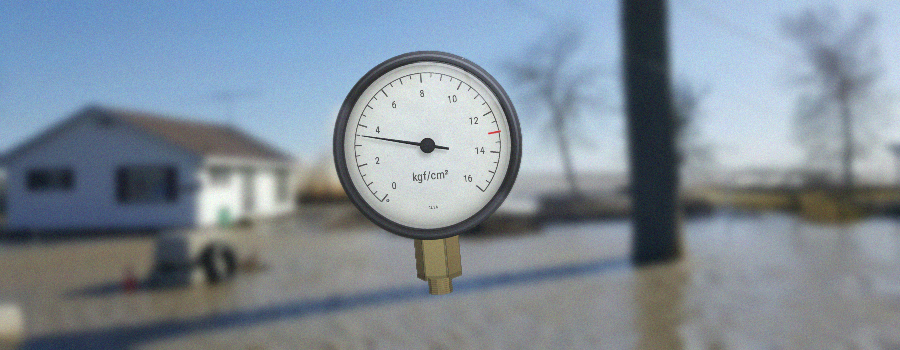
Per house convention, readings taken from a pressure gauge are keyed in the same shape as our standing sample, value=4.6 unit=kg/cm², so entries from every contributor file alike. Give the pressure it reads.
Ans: value=3.5 unit=kg/cm²
